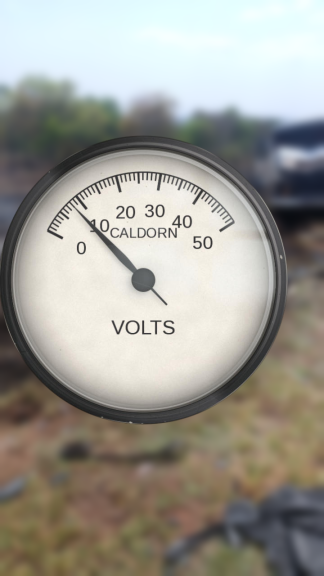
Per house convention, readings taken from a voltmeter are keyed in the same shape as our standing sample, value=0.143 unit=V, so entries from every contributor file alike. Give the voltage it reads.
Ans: value=8 unit=V
